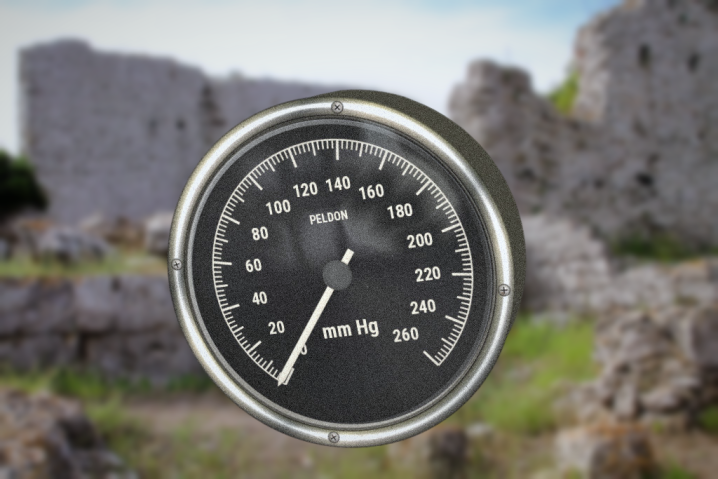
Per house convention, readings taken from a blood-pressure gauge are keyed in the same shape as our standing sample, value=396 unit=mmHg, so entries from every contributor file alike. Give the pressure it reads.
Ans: value=2 unit=mmHg
